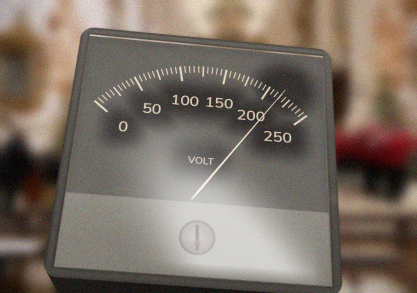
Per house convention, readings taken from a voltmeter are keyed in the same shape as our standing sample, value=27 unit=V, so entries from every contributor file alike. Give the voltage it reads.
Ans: value=215 unit=V
